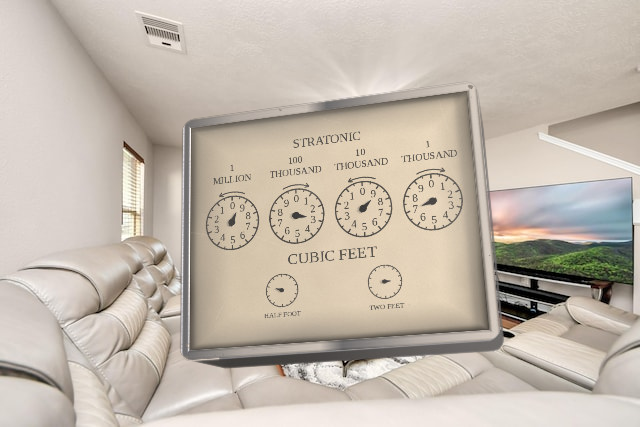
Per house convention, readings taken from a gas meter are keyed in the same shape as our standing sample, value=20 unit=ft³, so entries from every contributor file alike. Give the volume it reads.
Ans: value=928700 unit=ft³
